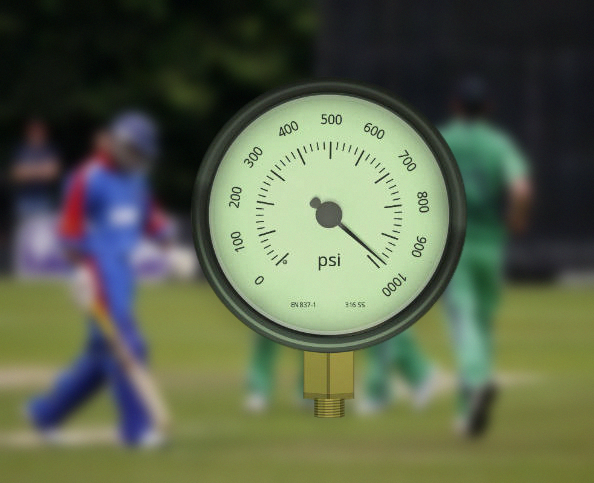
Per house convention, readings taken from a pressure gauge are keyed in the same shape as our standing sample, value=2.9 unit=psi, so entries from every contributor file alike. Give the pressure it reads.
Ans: value=980 unit=psi
